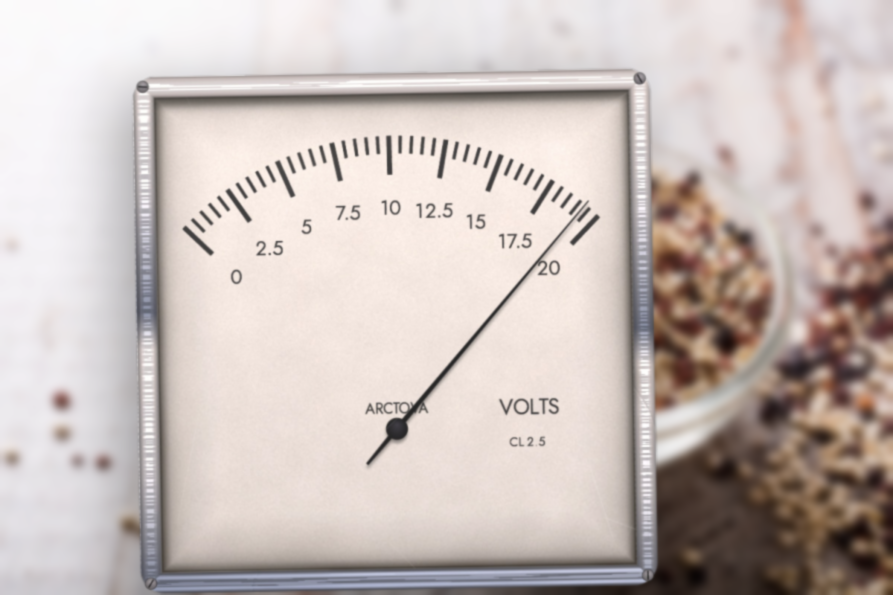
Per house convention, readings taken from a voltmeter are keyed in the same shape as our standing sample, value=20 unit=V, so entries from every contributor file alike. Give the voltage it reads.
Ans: value=19.25 unit=V
